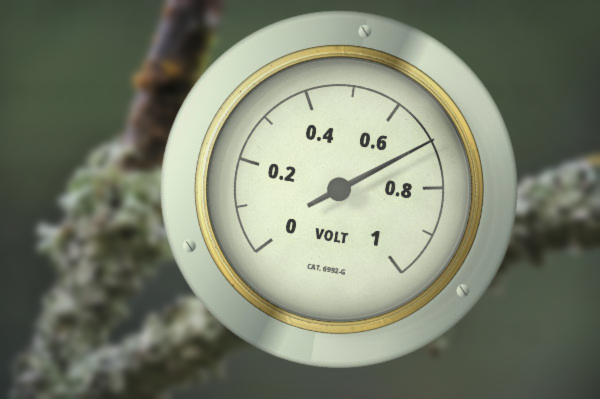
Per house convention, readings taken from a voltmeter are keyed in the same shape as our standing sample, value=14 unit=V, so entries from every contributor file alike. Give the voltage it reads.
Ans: value=0.7 unit=V
